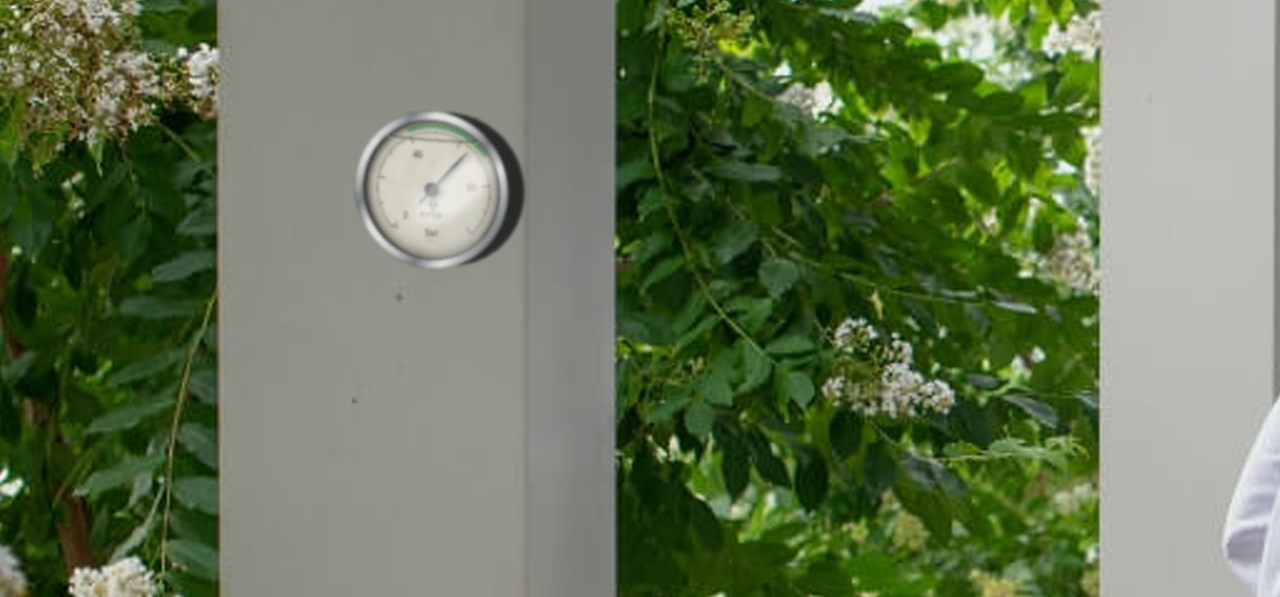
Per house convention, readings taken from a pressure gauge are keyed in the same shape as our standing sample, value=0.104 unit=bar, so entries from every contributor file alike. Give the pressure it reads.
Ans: value=65 unit=bar
